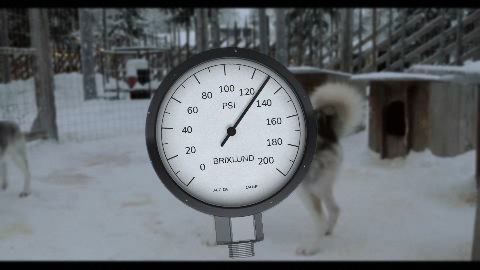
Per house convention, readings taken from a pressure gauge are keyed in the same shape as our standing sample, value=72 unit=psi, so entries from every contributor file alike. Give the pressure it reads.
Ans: value=130 unit=psi
